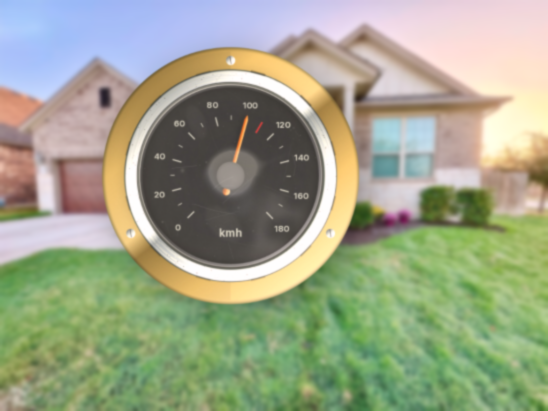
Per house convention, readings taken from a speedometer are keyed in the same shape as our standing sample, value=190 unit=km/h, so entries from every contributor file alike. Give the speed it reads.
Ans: value=100 unit=km/h
